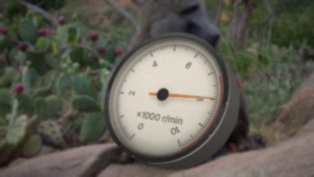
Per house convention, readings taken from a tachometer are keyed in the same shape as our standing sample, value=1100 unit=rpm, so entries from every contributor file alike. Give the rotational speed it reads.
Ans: value=8000 unit=rpm
